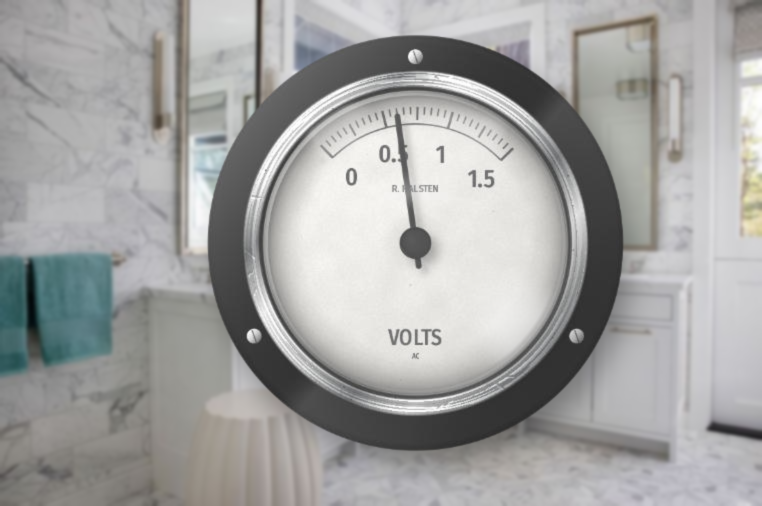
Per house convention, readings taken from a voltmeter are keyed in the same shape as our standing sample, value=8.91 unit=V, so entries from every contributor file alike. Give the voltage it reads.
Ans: value=0.6 unit=V
